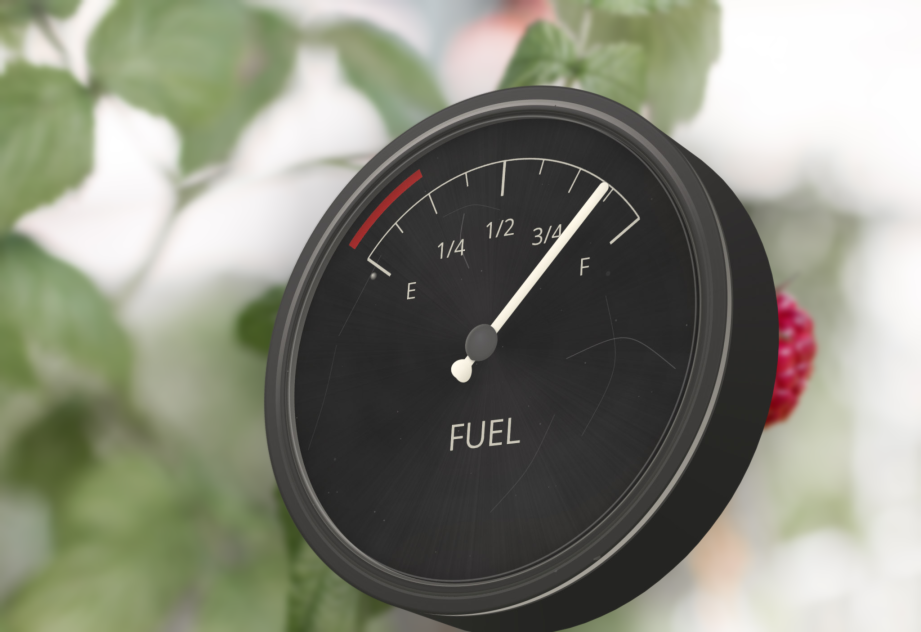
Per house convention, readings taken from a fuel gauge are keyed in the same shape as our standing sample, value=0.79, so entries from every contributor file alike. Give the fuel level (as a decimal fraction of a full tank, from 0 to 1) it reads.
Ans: value=0.875
